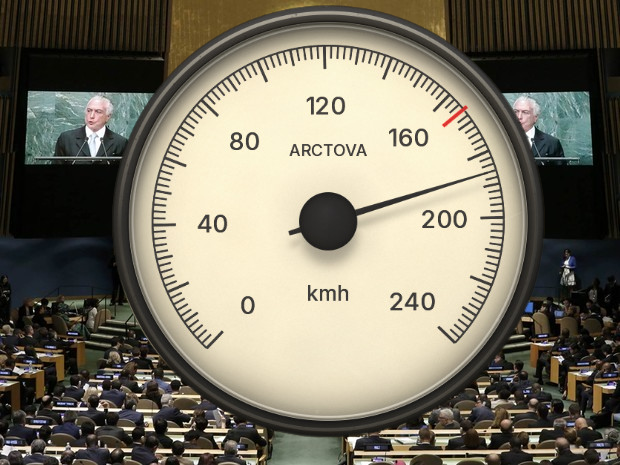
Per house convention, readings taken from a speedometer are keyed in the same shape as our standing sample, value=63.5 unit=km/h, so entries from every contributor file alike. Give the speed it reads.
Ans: value=186 unit=km/h
